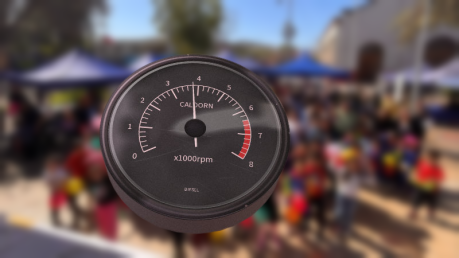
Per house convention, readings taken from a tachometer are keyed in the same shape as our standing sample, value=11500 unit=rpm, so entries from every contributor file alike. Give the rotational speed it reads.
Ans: value=3800 unit=rpm
